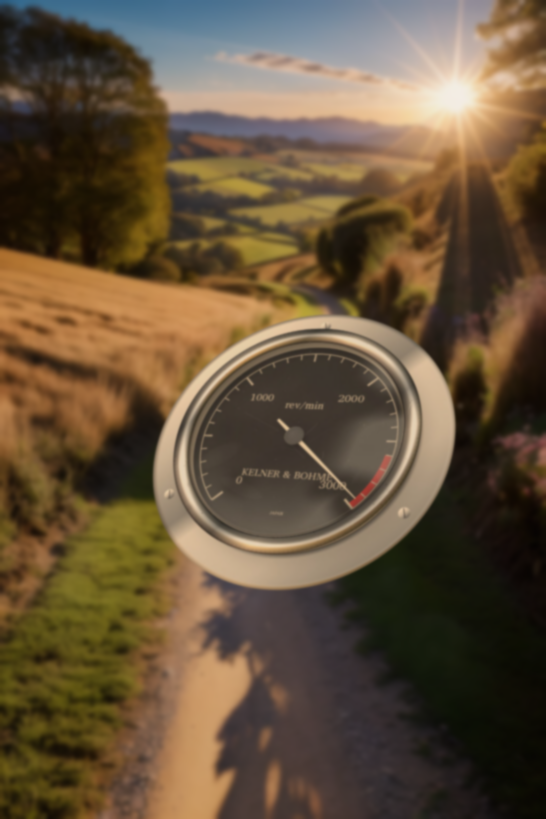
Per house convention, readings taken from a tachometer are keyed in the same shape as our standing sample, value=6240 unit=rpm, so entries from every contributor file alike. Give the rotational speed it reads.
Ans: value=2950 unit=rpm
